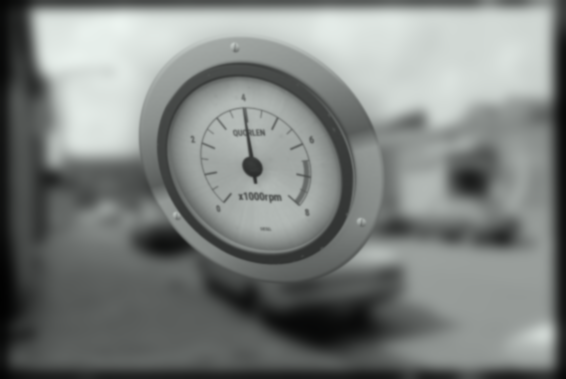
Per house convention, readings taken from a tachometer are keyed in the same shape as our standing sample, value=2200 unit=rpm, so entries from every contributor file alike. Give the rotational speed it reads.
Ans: value=4000 unit=rpm
